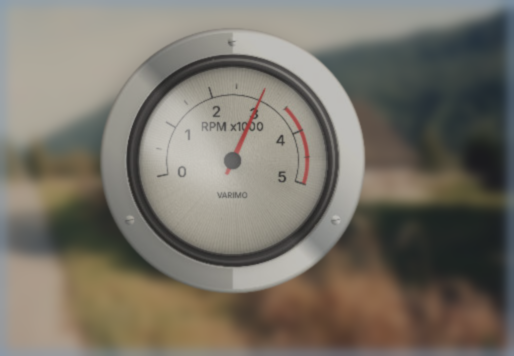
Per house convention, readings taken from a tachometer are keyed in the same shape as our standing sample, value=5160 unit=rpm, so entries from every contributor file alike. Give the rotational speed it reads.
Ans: value=3000 unit=rpm
